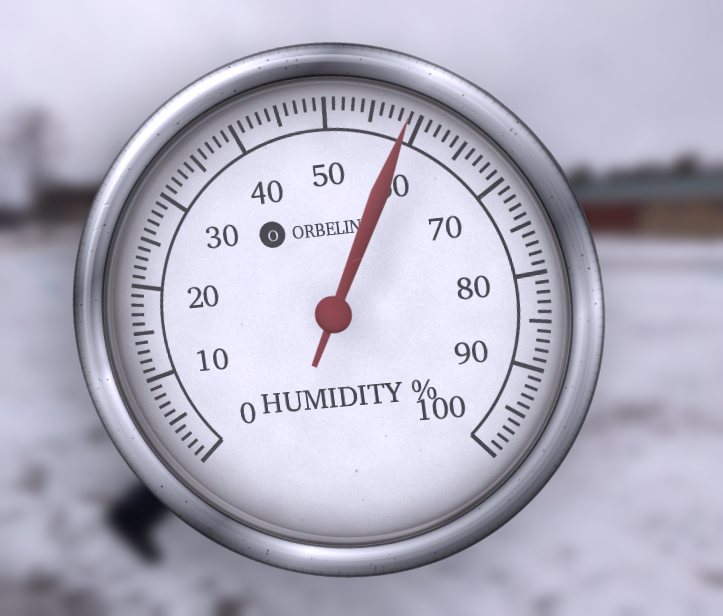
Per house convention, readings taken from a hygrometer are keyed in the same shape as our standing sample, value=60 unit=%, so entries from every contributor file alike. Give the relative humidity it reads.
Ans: value=59 unit=%
